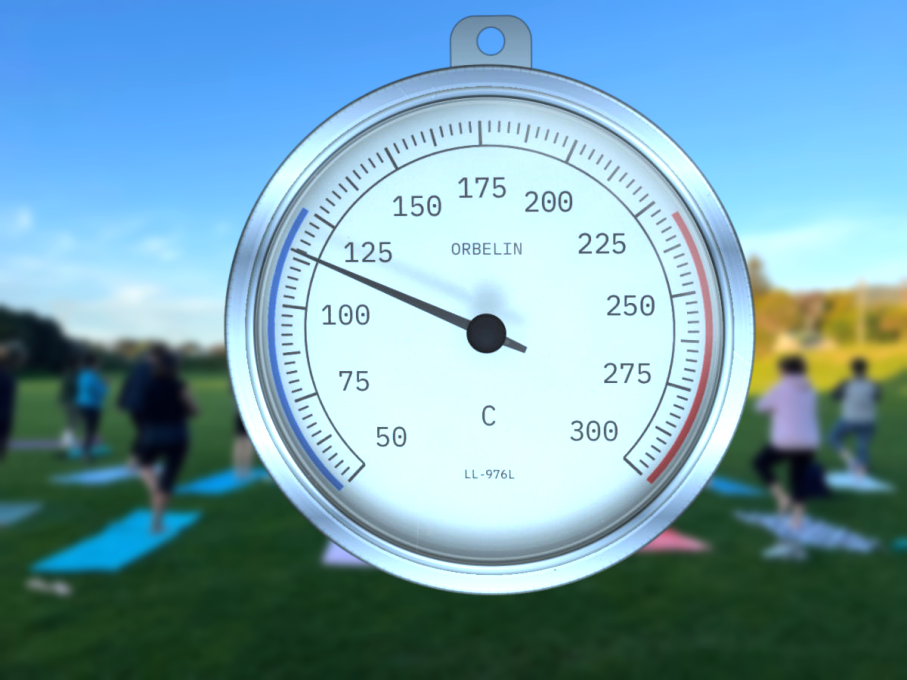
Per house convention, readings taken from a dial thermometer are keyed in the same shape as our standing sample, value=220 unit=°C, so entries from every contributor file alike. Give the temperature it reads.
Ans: value=115 unit=°C
